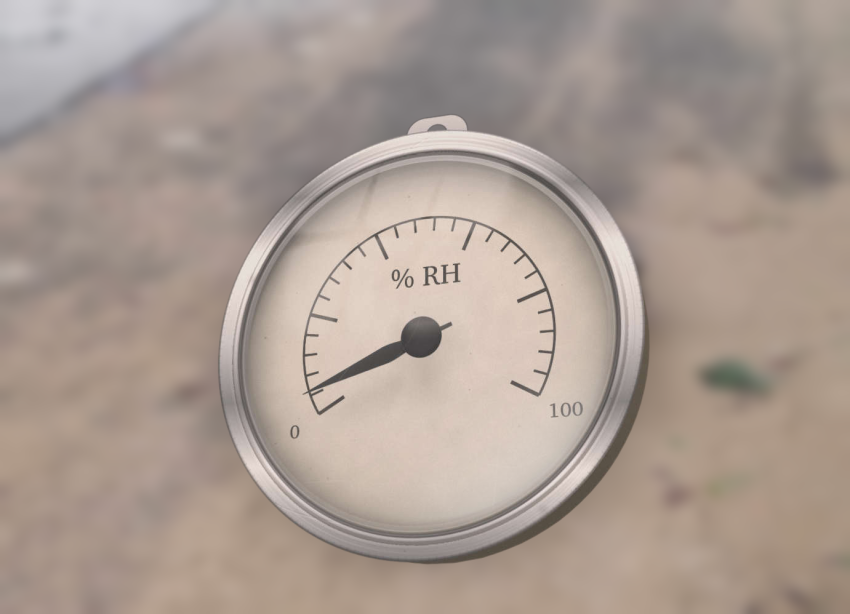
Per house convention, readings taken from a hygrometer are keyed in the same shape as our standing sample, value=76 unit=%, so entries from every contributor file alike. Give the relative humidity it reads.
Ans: value=4 unit=%
